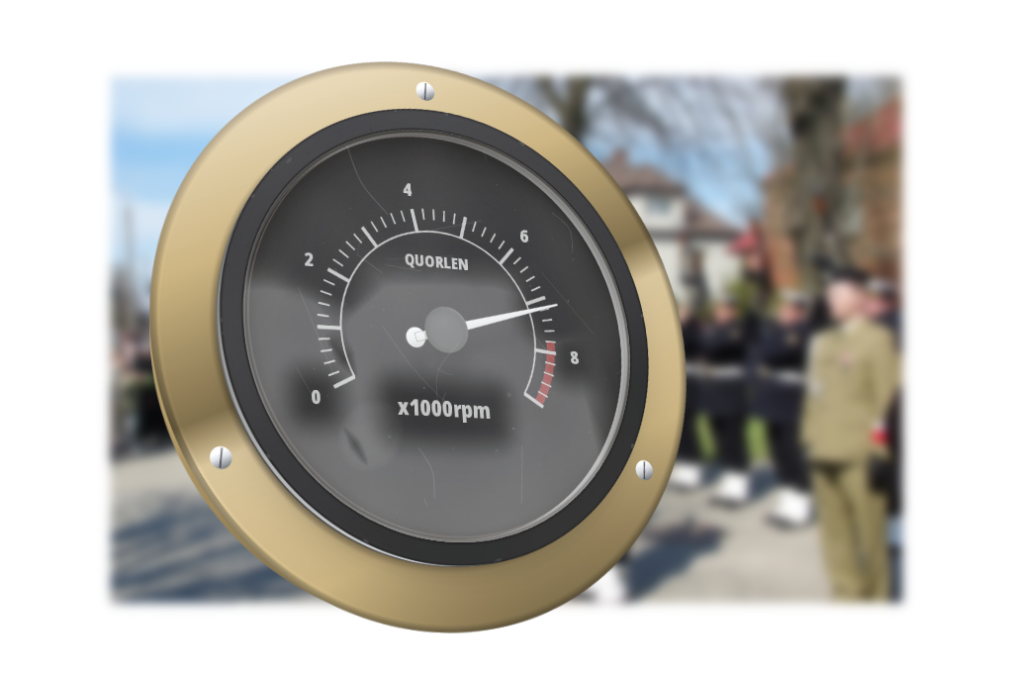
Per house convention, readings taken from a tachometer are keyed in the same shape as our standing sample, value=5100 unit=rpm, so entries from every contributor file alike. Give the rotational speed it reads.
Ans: value=7200 unit=rpm
